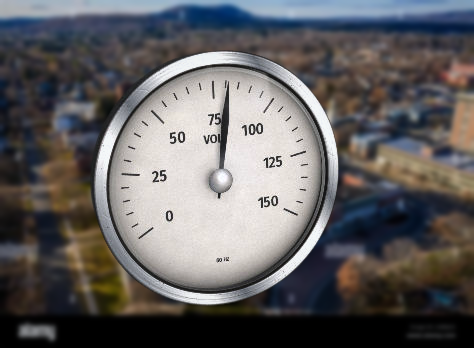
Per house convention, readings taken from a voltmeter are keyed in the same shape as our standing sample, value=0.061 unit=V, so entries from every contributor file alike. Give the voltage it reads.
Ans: value=80 unit=V
